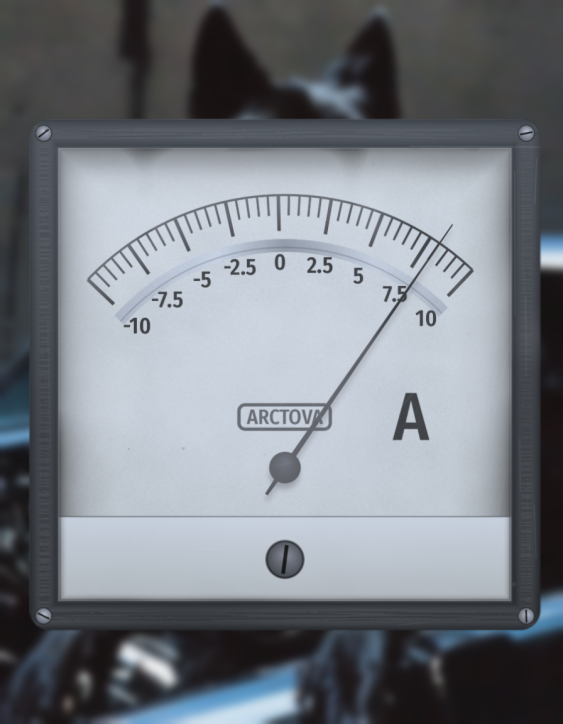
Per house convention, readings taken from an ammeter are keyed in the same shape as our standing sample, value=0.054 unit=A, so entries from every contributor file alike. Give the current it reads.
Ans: value=8 unit=A
